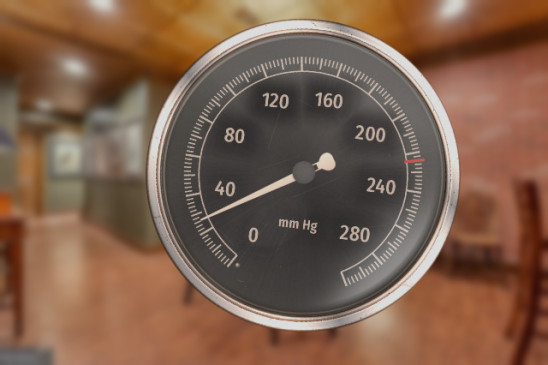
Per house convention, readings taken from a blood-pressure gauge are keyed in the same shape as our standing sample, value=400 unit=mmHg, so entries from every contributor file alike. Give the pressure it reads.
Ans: value=26 unit=mmHg
